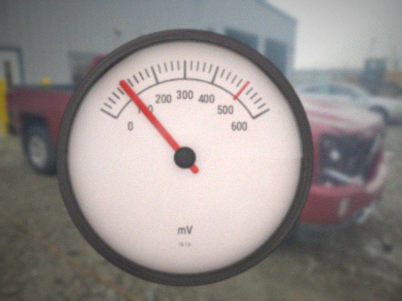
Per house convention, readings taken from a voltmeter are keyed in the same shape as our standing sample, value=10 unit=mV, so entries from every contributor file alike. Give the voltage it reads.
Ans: value=100 unit=mV
